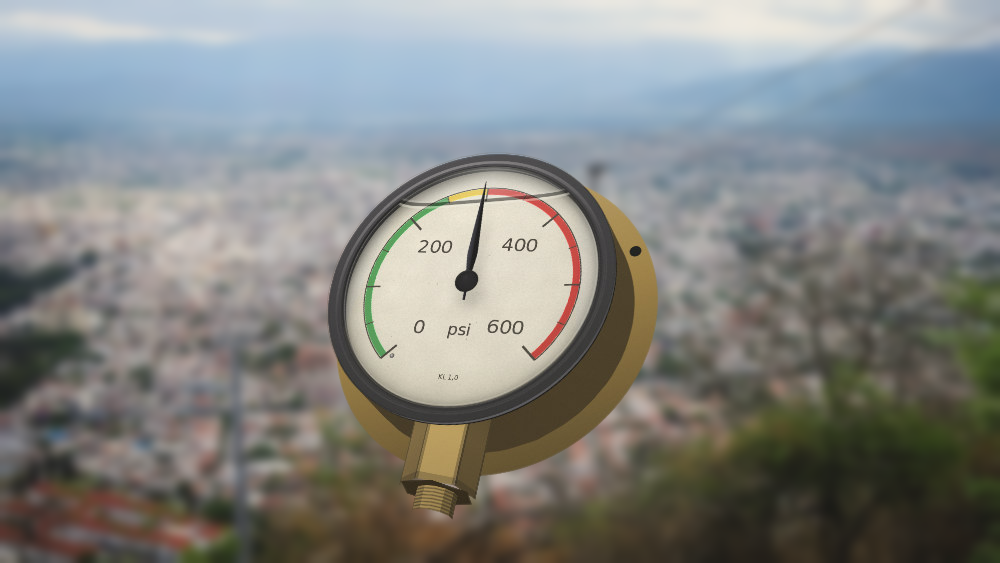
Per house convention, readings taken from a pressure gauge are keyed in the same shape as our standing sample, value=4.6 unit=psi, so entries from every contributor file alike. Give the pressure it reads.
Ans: value=300 unit=psi
